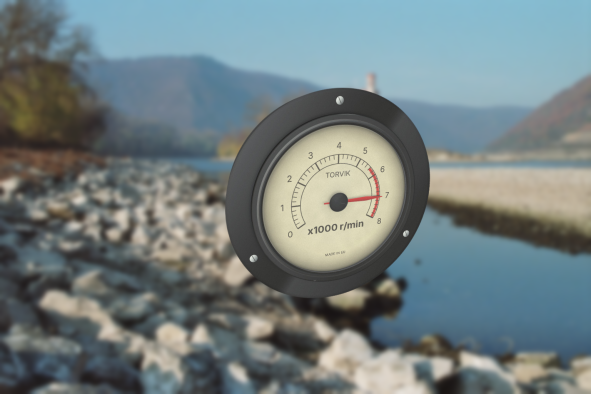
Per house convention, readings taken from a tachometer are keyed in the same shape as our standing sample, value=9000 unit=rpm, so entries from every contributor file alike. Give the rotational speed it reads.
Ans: value=7000 unit=rpm
